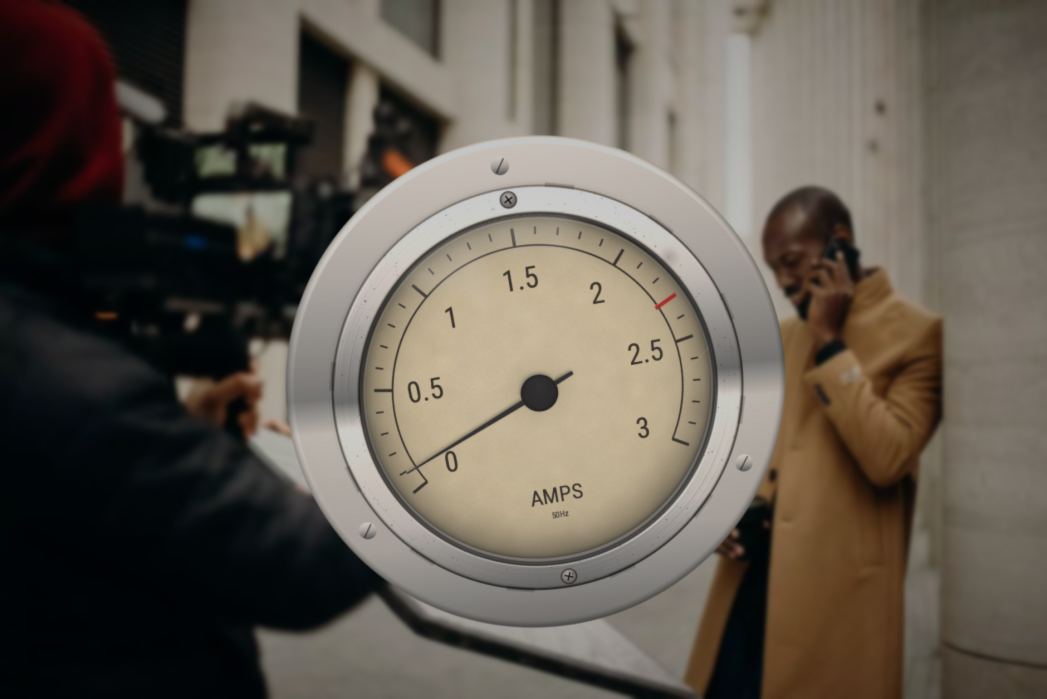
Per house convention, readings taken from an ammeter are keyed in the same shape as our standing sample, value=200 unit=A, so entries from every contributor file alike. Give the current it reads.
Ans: value=0.1 unit=A
